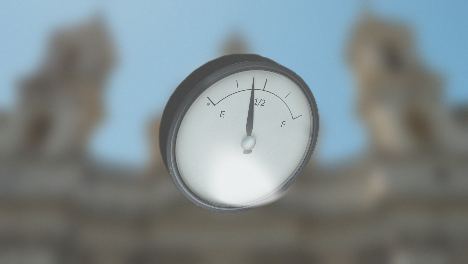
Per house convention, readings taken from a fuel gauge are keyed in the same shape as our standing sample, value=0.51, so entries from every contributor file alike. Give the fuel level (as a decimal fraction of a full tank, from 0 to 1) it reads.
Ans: value=0.375
